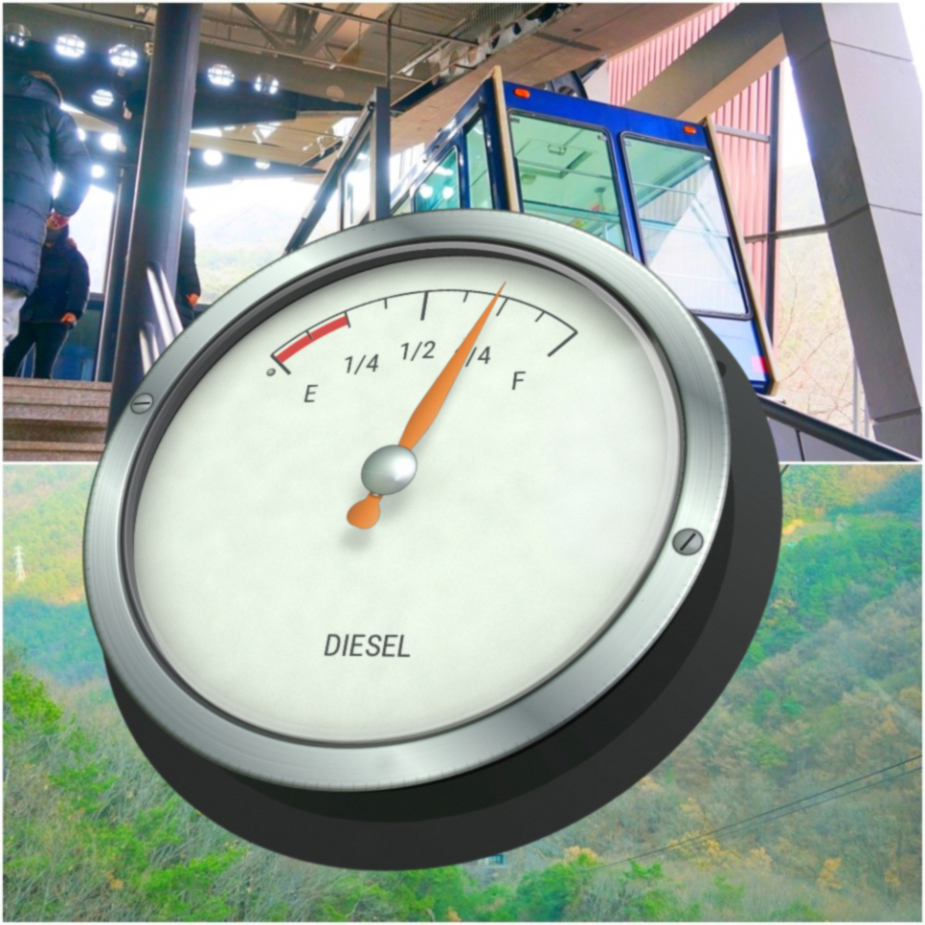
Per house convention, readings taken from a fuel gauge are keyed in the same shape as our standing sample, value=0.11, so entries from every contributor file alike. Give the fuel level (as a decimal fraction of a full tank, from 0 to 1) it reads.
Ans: value=0.75
